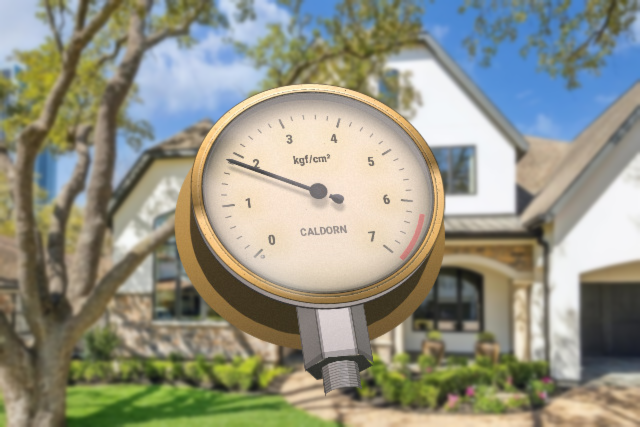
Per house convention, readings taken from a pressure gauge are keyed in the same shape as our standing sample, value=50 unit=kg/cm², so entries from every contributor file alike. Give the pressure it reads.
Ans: value=1.8 unit=kg/cm²
